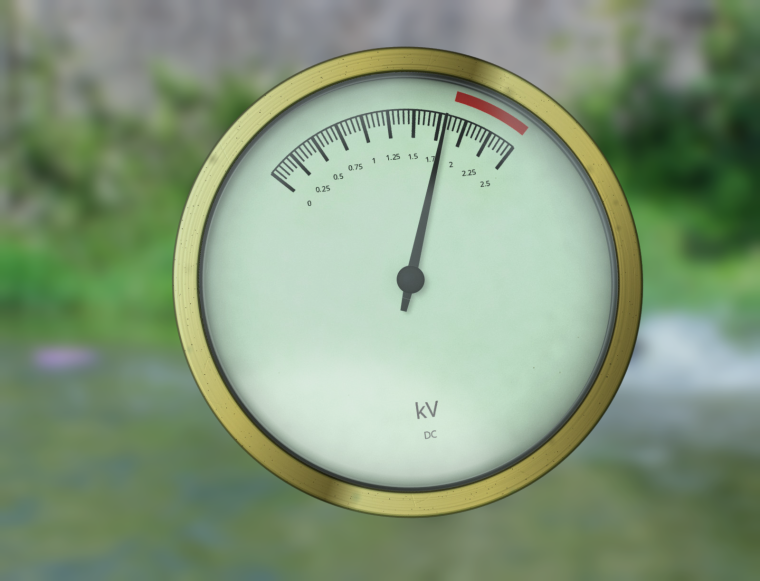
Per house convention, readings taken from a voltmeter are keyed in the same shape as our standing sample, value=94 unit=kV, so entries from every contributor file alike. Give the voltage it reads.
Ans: value=1.8 unit=kV
